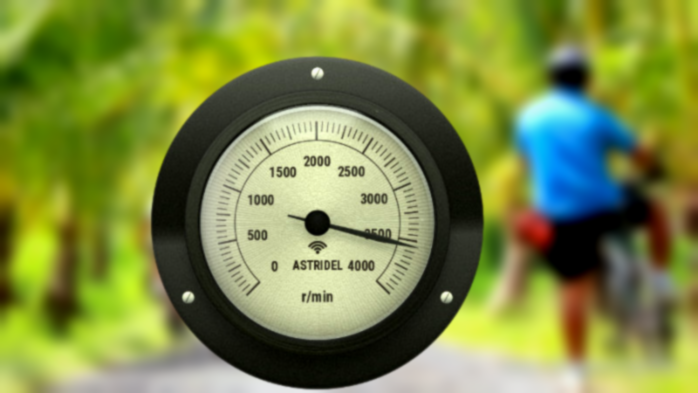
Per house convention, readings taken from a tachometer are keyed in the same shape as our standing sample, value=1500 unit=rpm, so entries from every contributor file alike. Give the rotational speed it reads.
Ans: value=3550 unit=rpm
